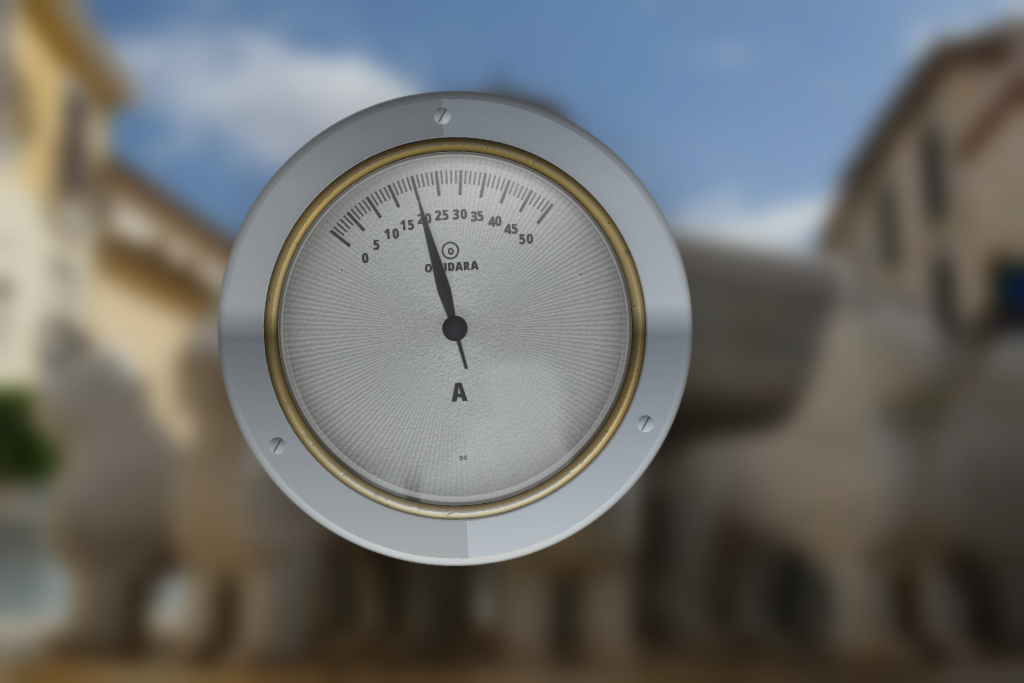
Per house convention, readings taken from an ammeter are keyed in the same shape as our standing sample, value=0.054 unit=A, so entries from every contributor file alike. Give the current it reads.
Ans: value=20 unit=A
